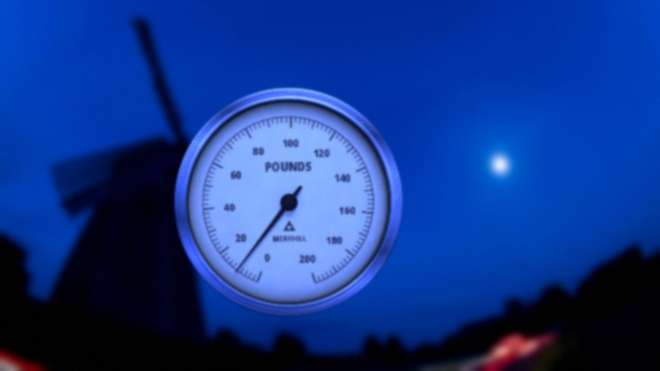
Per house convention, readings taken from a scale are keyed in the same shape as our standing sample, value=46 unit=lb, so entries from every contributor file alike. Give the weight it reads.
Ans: value=10 unit=lb
